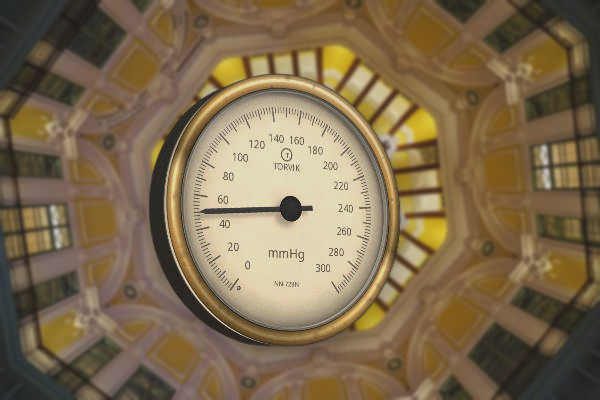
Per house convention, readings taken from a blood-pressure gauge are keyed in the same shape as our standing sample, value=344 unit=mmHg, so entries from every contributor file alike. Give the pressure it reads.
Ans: value=50 unit=mmHg
